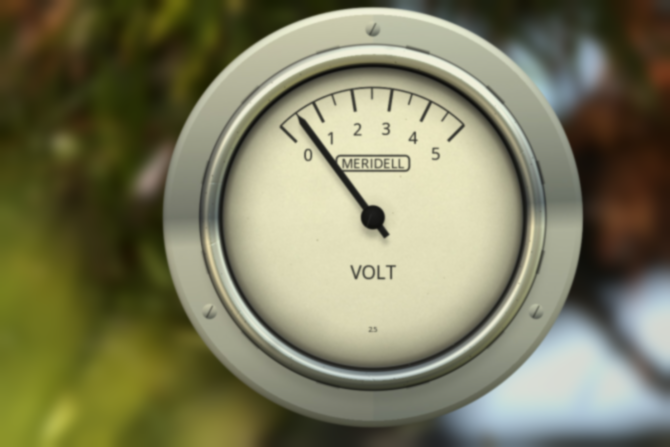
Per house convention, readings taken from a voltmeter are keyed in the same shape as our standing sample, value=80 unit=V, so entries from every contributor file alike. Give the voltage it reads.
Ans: value=0.5 unit=V
